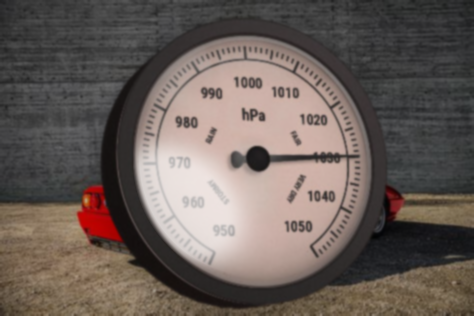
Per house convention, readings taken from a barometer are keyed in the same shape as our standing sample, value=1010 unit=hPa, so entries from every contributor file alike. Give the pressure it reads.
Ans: value=1030 unit=hPa
